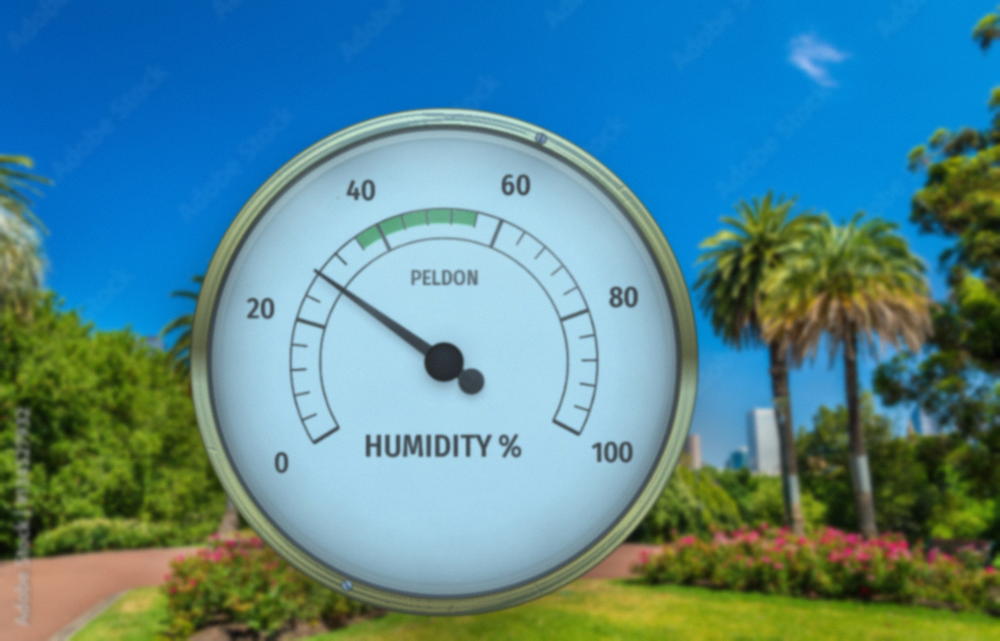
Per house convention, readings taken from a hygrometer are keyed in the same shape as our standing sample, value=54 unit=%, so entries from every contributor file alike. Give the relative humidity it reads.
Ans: value=28 unit=%
